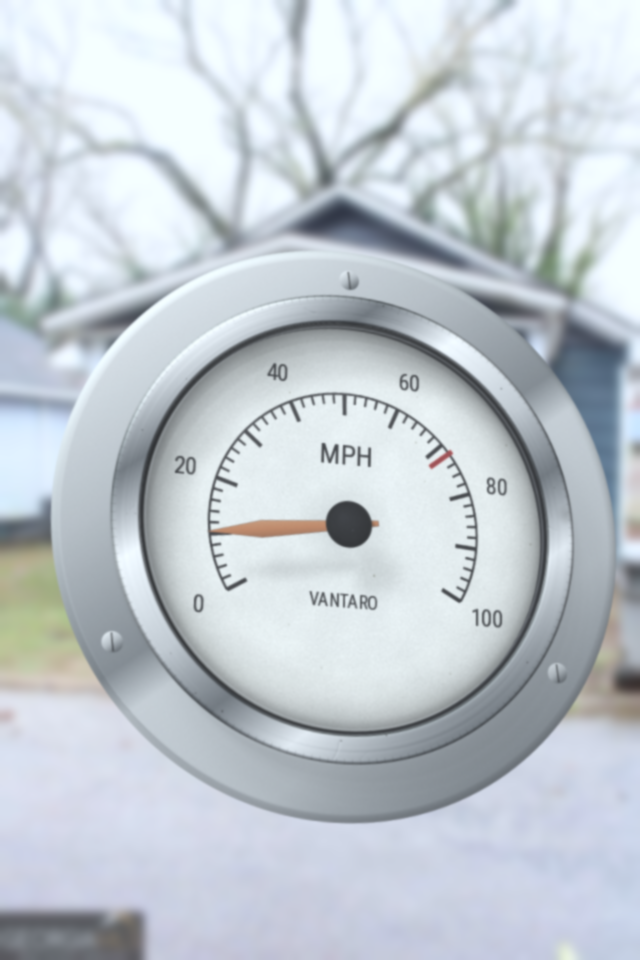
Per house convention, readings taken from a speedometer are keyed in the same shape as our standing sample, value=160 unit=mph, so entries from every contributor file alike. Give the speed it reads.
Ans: value=10 unit=mph
